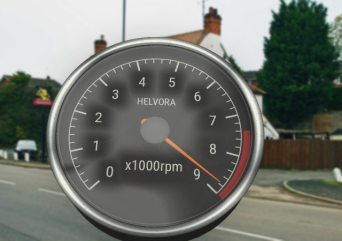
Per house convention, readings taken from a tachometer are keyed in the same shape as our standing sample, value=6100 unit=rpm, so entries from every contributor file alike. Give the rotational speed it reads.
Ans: value=8800 unit=rpm
